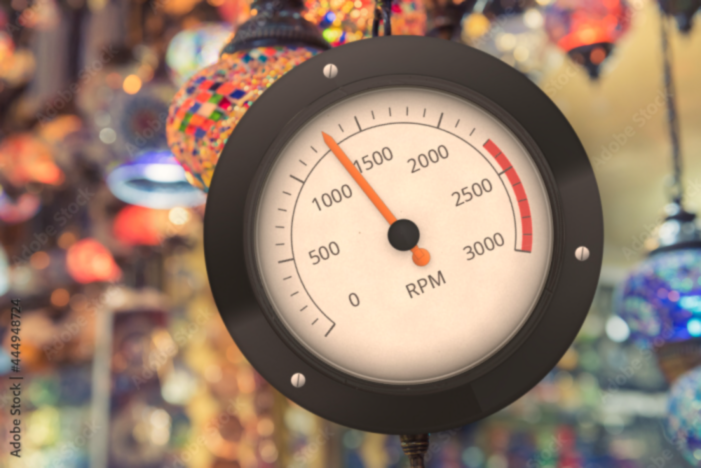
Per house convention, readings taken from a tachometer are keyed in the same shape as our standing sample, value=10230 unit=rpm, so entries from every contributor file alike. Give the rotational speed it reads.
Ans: value=1300 unit=rpm
